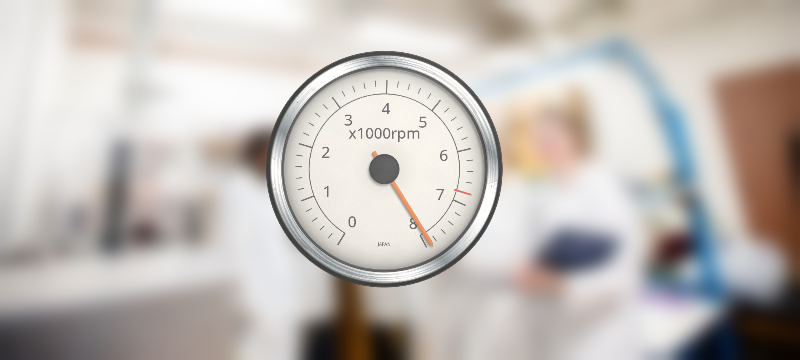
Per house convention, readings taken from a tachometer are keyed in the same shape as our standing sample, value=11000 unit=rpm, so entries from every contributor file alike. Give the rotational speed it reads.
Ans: value=7900 unit=rpm
